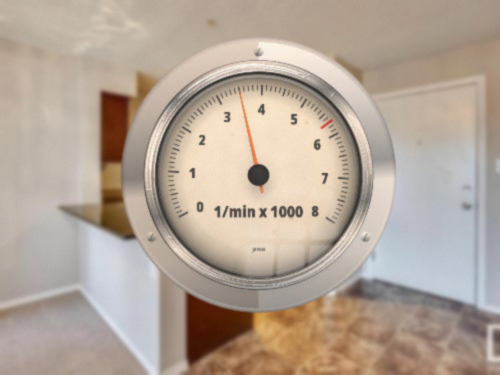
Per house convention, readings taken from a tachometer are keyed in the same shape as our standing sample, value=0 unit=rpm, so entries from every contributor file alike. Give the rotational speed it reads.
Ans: value=3500 unit=rpm
